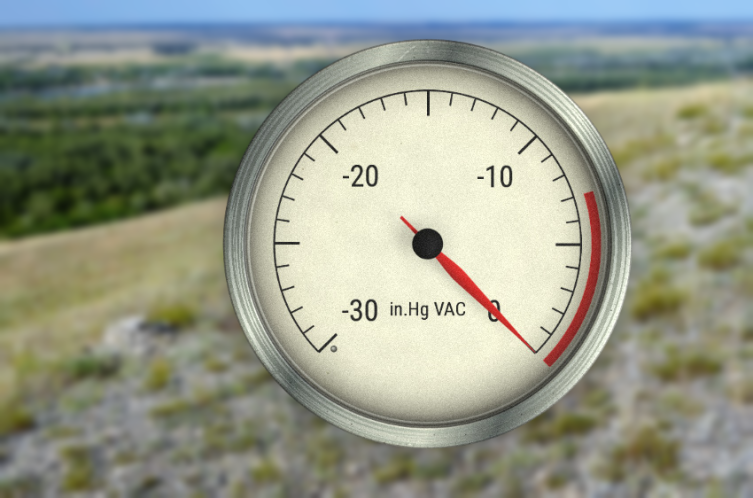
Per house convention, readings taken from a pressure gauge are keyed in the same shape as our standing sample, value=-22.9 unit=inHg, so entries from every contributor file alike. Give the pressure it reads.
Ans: value=0 unit=inHg
